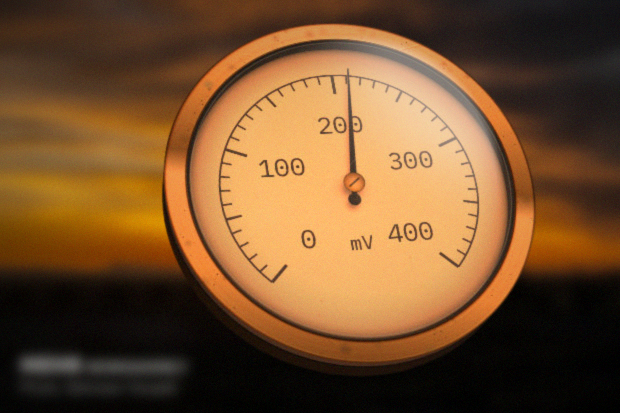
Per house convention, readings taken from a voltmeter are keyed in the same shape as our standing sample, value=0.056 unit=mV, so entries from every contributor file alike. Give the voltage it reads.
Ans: value=210 unit=mV
